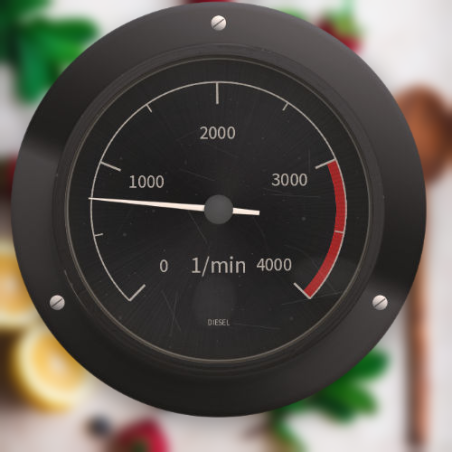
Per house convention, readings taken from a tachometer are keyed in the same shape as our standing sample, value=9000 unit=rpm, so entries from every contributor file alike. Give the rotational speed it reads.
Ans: value=750 unit=rpm
